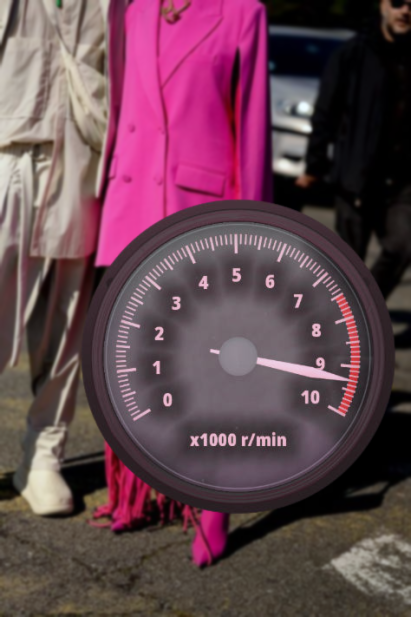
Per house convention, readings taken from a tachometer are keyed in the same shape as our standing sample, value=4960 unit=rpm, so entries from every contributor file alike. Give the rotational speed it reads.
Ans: value=9300 unit=rpm
